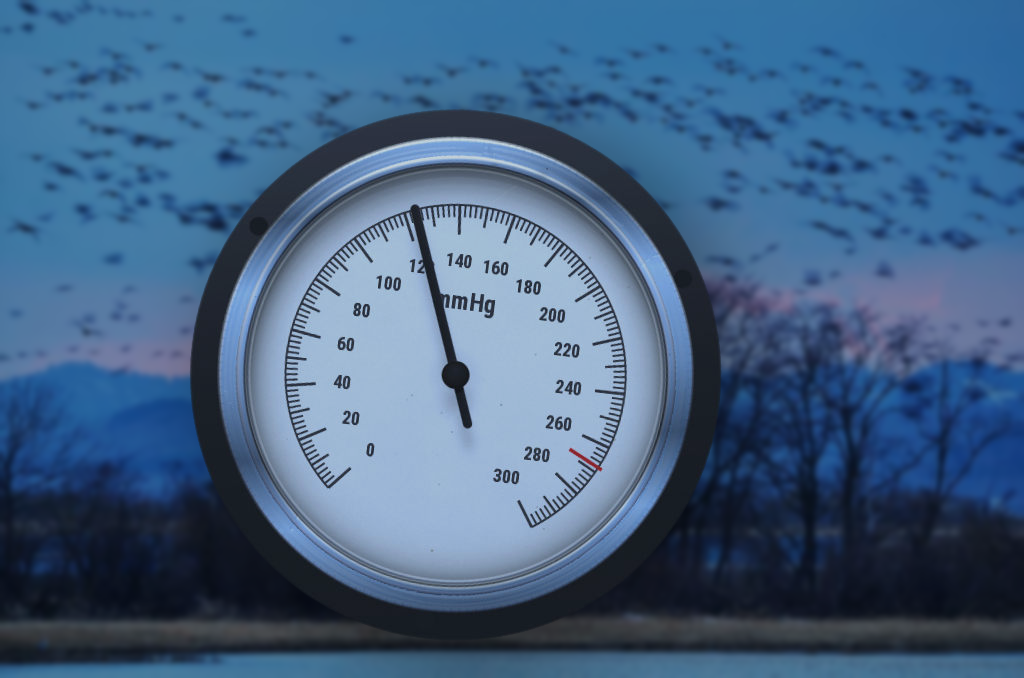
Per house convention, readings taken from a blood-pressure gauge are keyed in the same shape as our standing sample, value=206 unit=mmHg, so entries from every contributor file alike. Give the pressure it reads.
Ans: value=124 unit=mmHg
